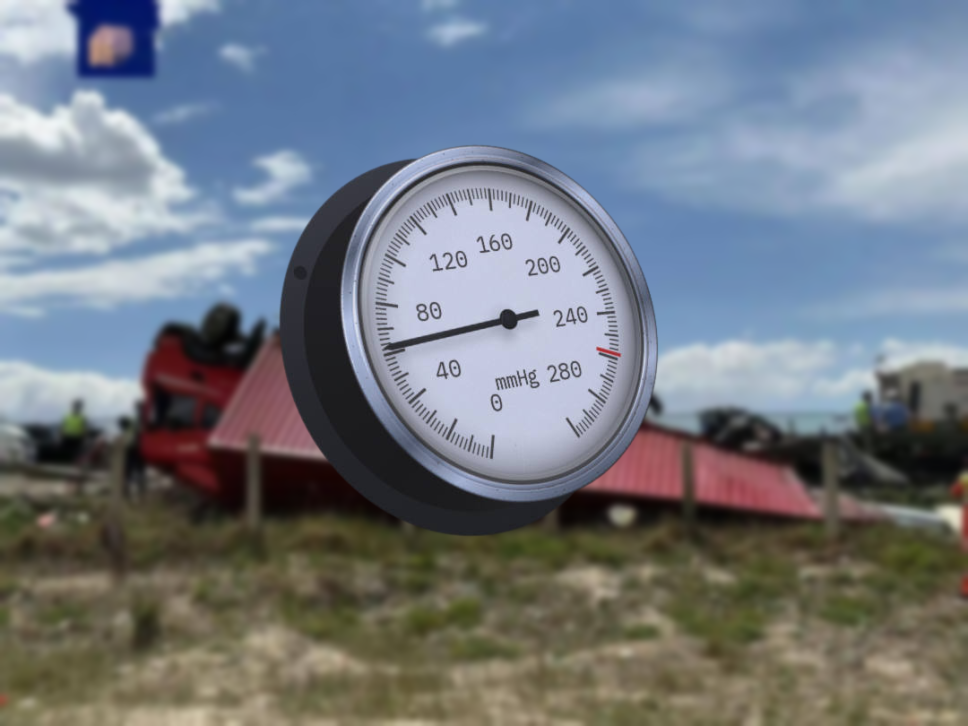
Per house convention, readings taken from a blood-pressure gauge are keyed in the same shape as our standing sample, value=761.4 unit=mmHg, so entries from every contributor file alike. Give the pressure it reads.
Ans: value=62 unit=mmHg
